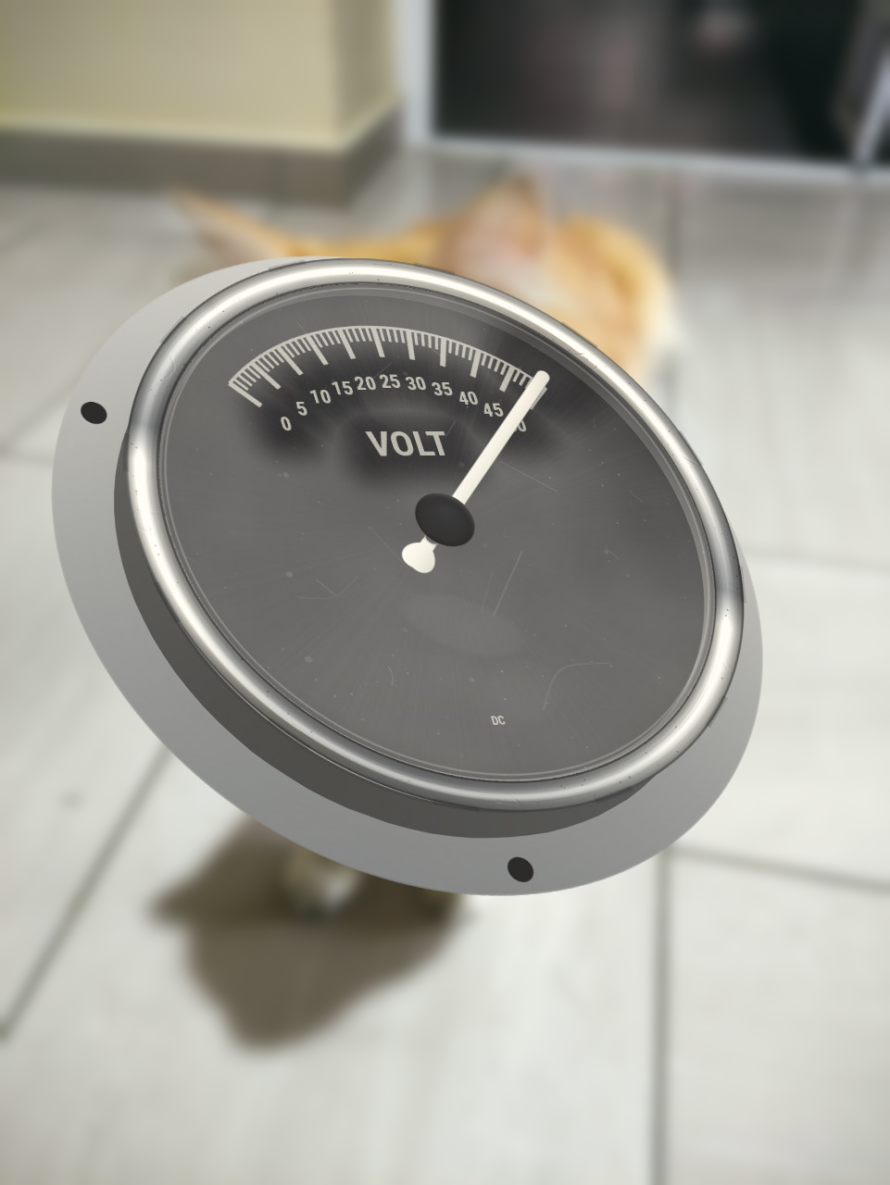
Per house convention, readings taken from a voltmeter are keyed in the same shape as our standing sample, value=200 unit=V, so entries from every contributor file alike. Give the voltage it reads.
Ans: value=49 unit=V
